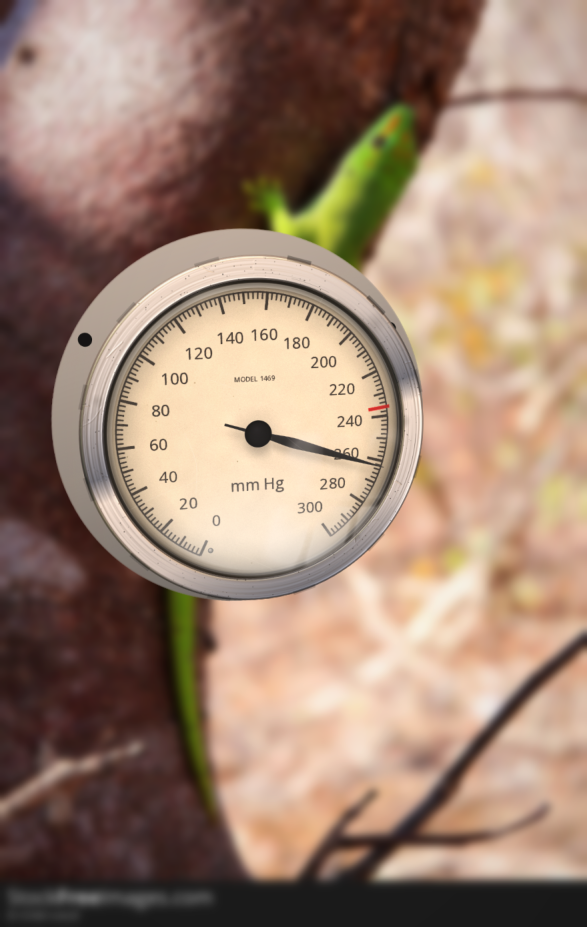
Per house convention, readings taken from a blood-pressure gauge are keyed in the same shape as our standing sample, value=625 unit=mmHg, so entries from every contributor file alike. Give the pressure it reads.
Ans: value=262 unit=mmHg
